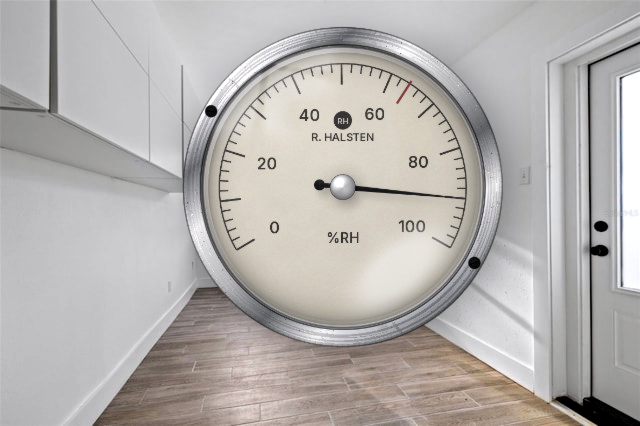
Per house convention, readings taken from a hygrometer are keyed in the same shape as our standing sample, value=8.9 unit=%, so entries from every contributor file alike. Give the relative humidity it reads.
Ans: value=90 unit=%
